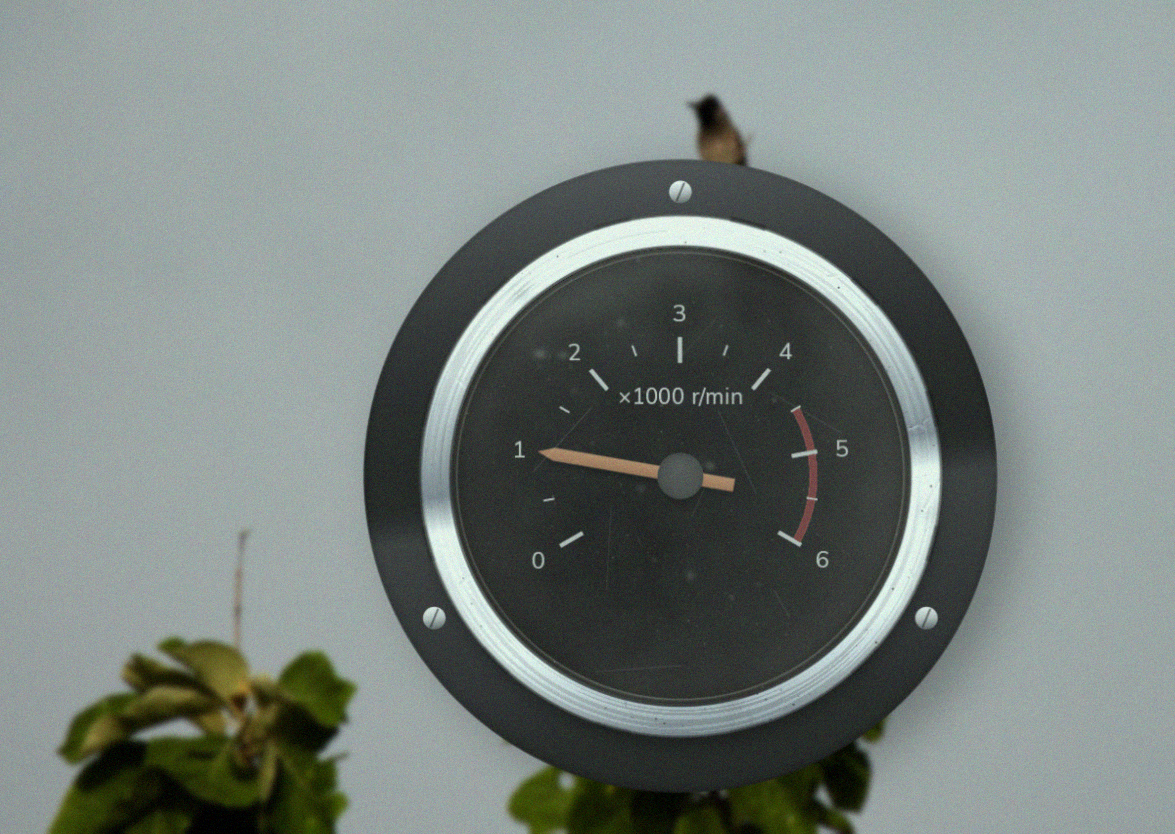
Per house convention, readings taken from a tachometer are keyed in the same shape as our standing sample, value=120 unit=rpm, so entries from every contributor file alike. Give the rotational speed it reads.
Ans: value=1000 unit=rpm
